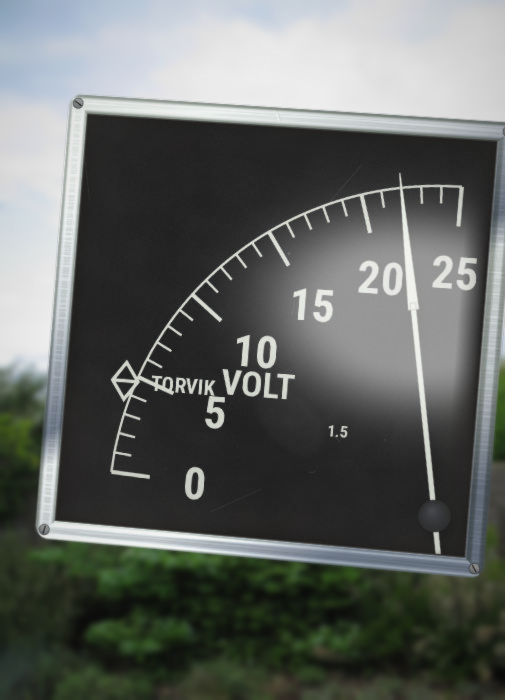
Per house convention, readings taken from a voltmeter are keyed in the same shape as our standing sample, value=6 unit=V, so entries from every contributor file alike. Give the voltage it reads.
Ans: value=22 unit=V
